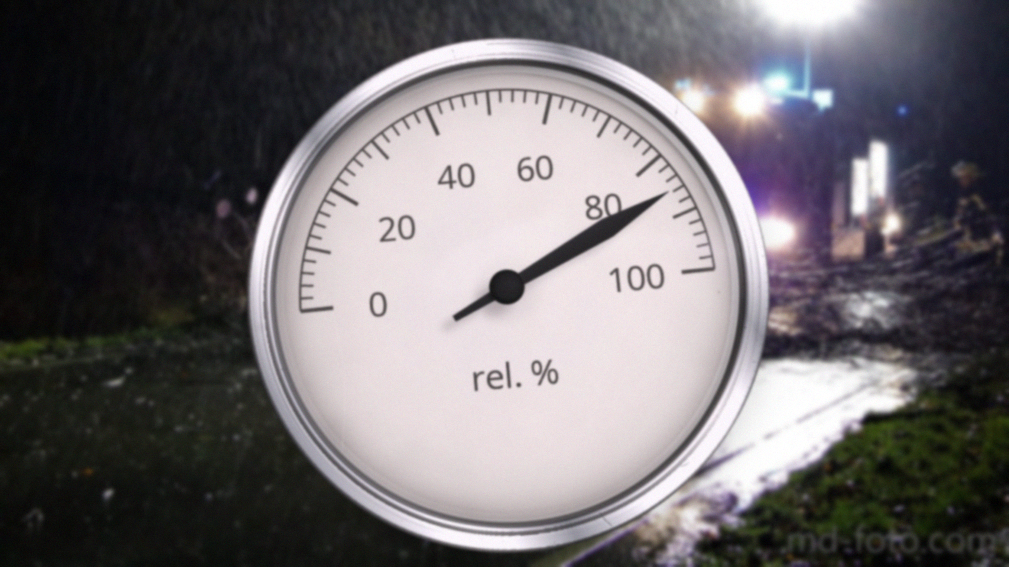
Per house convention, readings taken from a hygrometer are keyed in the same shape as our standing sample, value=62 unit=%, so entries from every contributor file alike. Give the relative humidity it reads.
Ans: value=86 unit=%
